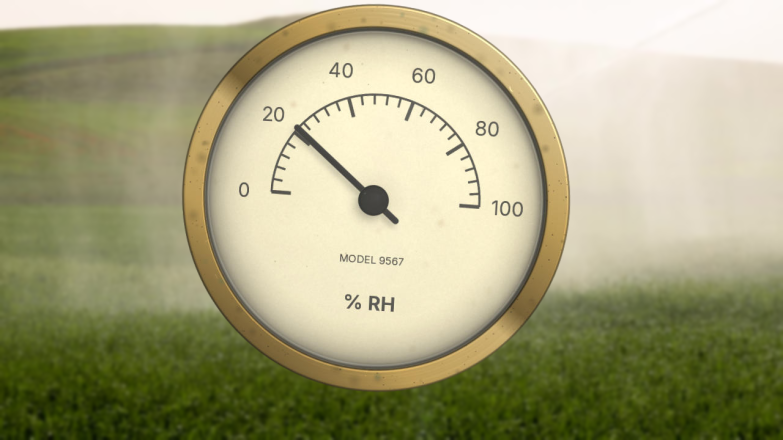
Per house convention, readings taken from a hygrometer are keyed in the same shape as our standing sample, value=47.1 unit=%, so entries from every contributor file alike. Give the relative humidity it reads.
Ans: value=22 unit=%
